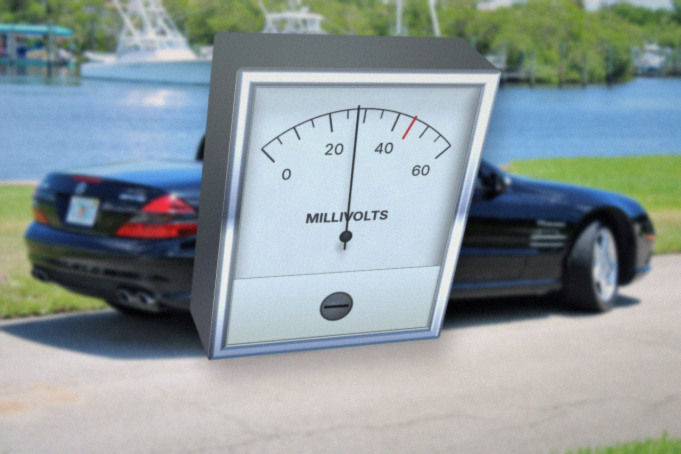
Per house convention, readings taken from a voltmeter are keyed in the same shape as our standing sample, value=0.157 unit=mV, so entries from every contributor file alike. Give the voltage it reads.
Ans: value=27.5 unit=mV
